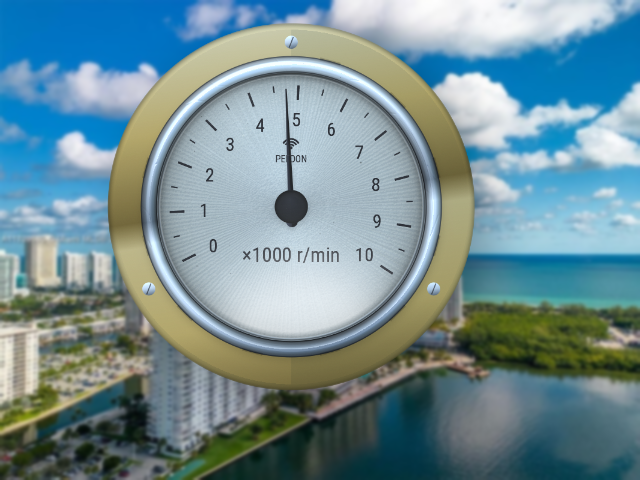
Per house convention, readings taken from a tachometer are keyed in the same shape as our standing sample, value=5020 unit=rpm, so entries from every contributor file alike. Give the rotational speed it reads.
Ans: value=4750 unit=rpm
